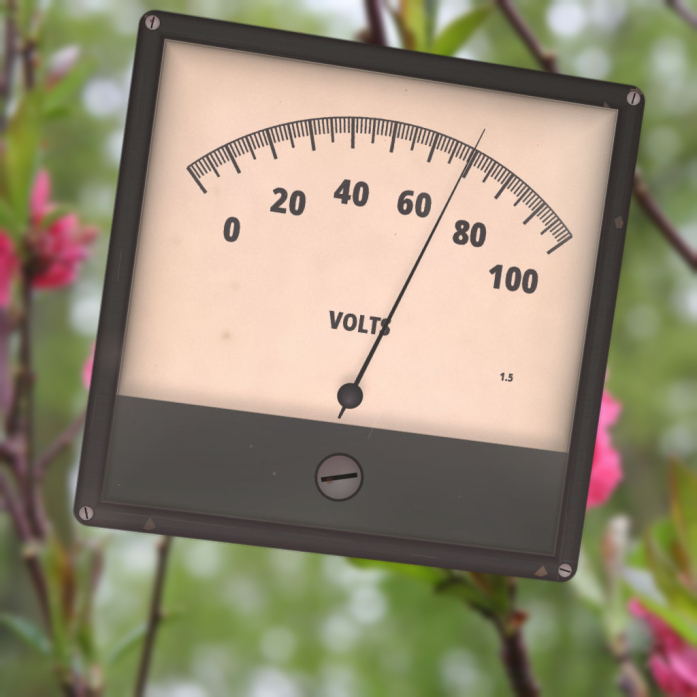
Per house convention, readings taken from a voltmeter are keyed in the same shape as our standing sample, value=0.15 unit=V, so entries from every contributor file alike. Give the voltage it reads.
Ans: value=69 unit=V
